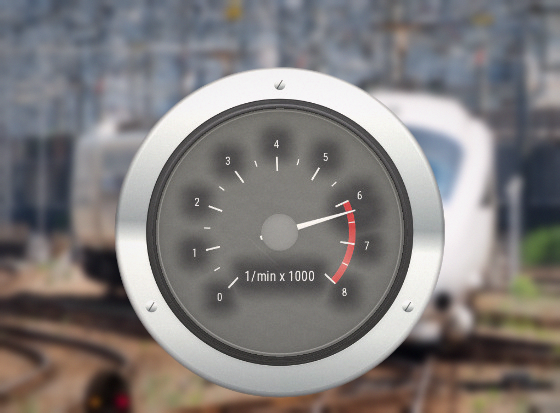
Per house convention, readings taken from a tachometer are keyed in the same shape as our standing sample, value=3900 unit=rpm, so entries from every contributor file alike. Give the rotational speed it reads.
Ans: value=6250 unit=rpm
